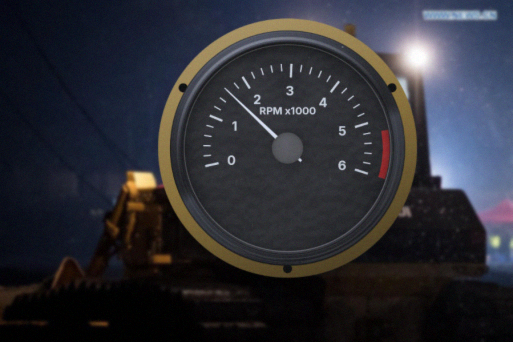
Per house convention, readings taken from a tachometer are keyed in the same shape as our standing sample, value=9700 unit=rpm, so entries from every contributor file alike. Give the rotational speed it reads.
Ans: value=1600 unit=rpm
